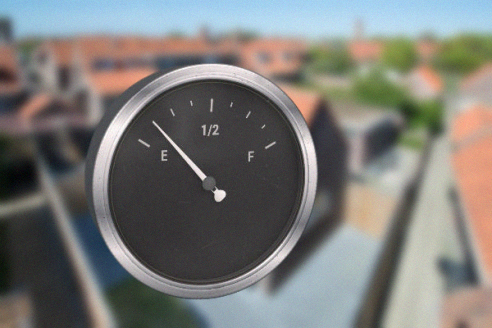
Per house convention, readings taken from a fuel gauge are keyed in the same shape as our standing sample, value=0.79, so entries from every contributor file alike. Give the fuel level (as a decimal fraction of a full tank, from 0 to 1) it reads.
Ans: value=0.125
